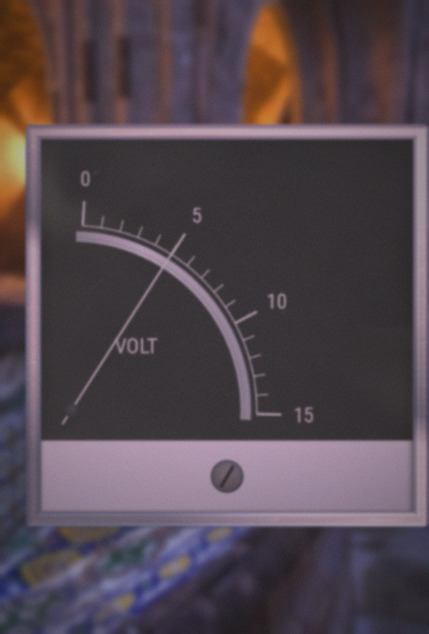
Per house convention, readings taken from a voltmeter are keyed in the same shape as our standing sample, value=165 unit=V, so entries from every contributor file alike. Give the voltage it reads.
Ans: value=5 unit=V
